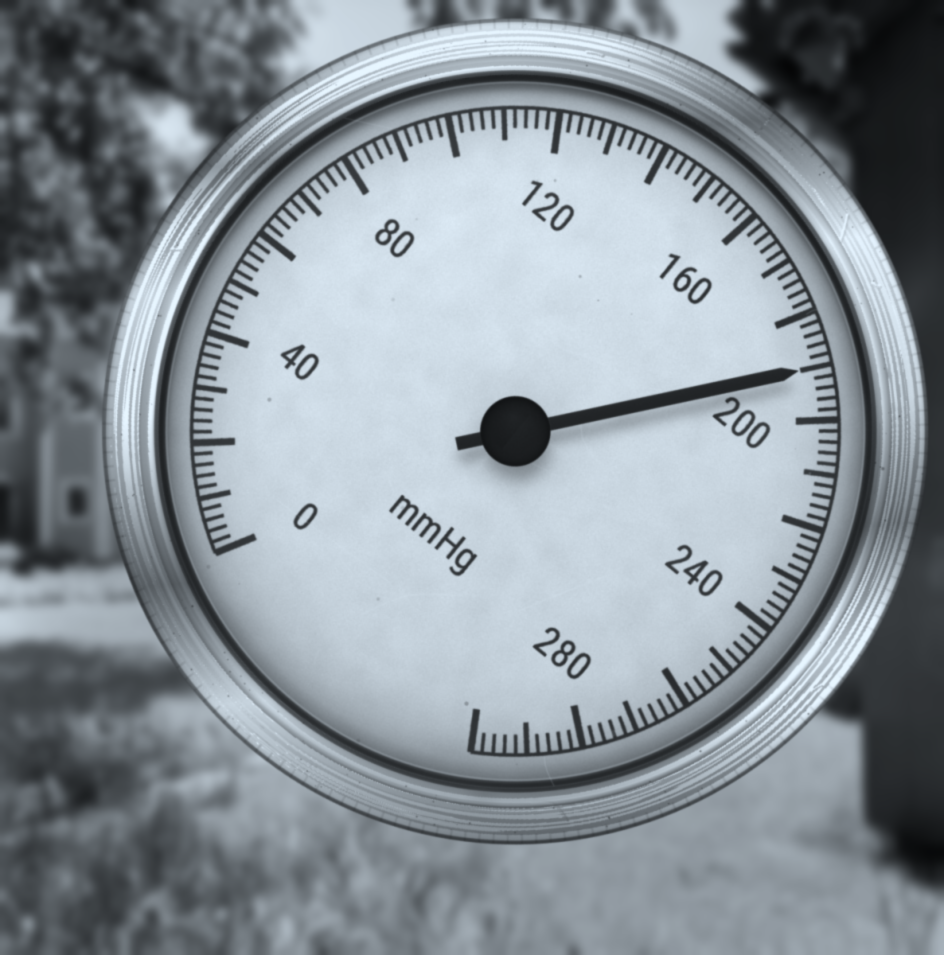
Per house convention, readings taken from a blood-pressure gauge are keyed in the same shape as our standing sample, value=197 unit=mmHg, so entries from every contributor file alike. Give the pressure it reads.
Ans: value=190 unit=mmHg
